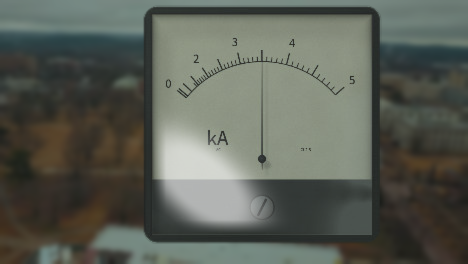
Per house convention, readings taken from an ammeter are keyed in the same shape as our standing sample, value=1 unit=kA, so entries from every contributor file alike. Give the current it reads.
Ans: value=3.5 unit=kA
